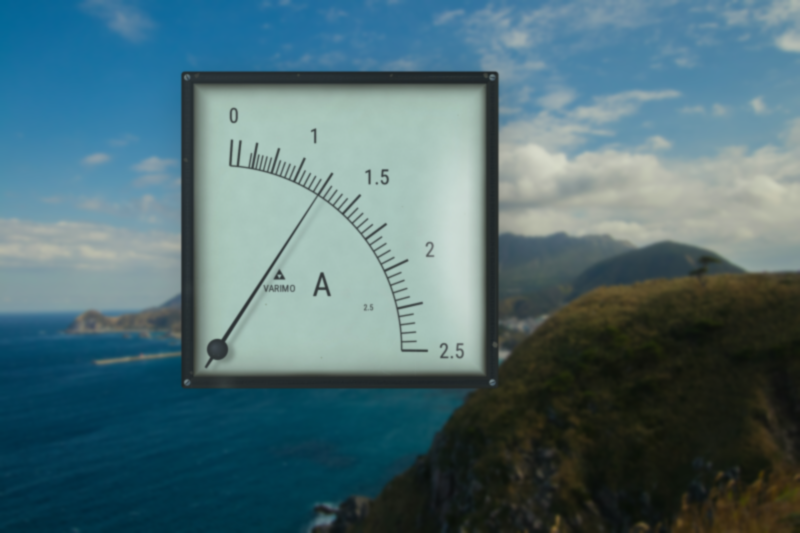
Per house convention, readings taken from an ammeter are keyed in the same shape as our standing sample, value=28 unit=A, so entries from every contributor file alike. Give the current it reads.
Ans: value=1.25 unit=A
